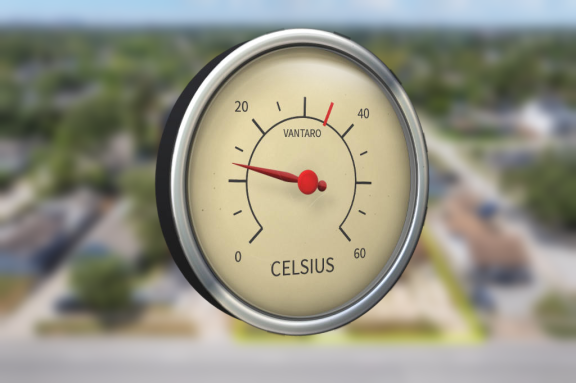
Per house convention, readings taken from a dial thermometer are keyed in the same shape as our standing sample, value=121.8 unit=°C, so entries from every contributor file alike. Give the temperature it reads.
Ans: value=12.5 unit=°C
